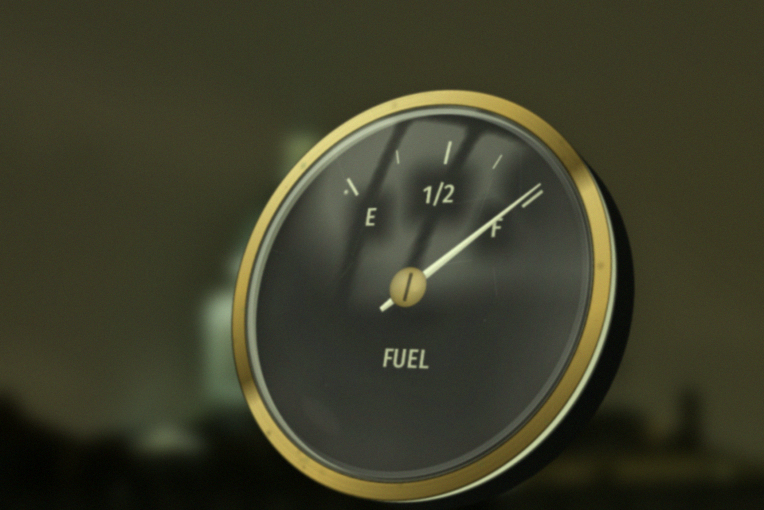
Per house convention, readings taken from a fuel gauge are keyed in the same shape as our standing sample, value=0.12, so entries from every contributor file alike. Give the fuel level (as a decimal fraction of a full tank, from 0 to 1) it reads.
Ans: value=1
